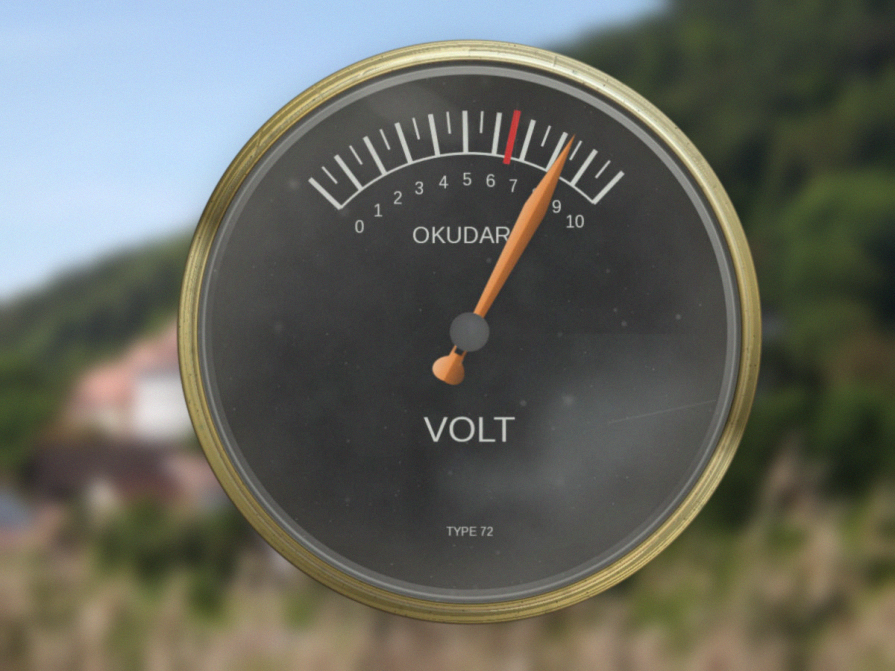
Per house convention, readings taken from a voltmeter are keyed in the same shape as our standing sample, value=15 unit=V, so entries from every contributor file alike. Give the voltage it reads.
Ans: value=8.25 unit=V
